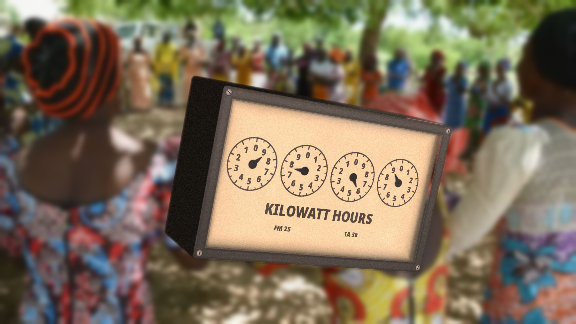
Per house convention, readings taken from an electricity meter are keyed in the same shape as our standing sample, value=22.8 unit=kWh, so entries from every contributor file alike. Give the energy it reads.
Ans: value=8759 unit=kWh
